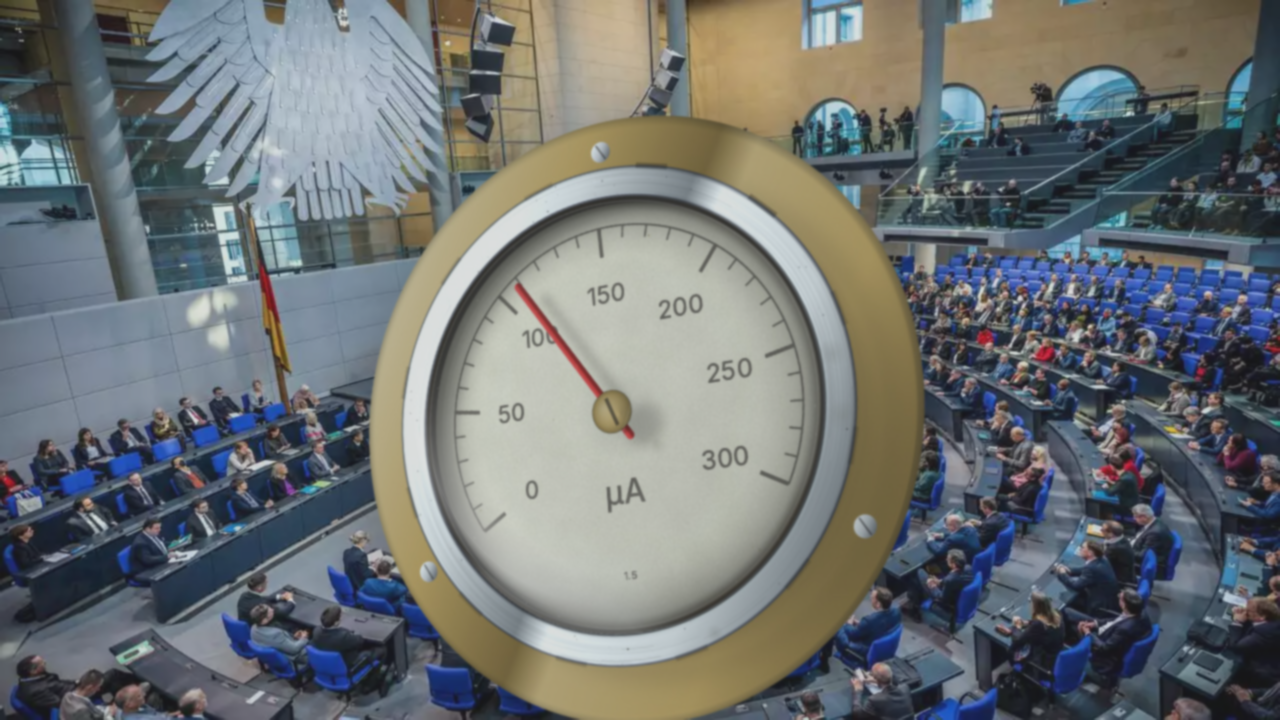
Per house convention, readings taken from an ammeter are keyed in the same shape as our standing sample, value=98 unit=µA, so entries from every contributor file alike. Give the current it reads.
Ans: value=110 unit=µA
